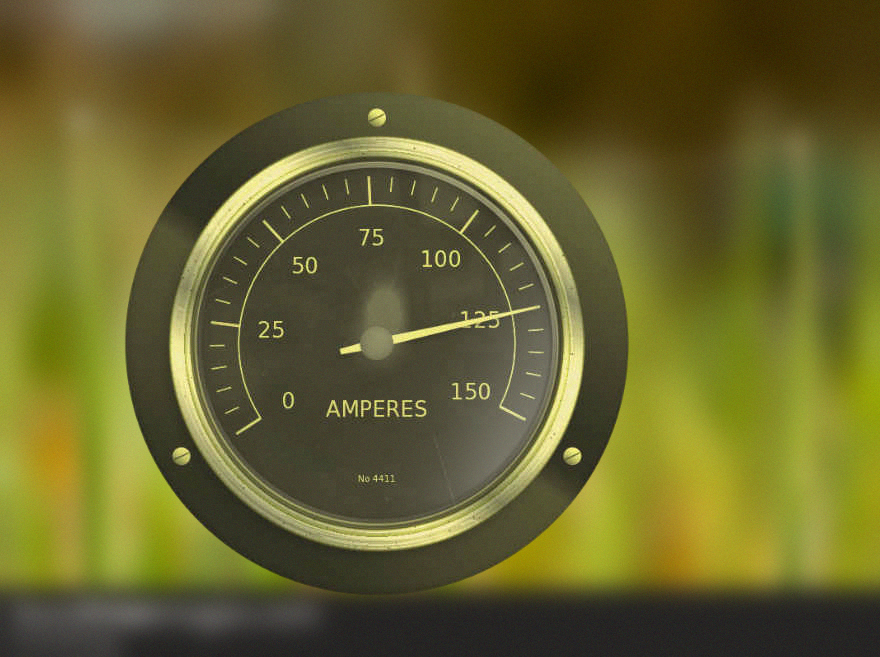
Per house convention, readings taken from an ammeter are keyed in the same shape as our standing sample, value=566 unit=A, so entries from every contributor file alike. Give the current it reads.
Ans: value=125 unit=A
